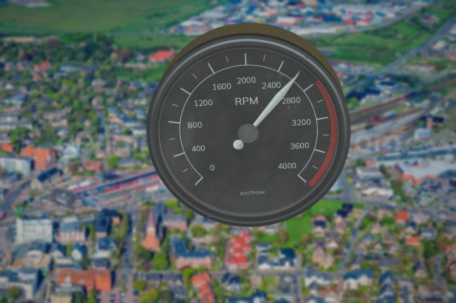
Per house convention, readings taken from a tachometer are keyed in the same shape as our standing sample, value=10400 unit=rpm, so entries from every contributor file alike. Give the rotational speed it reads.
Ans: value=2600 unit=rpm
